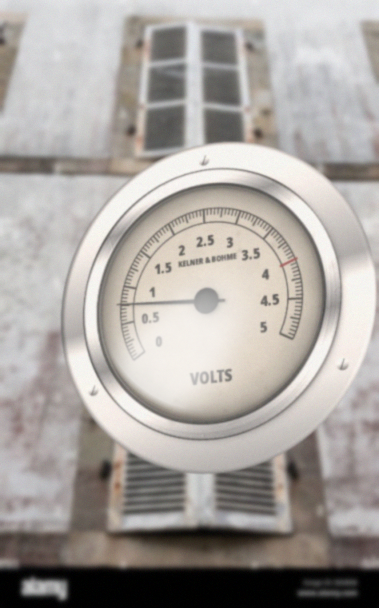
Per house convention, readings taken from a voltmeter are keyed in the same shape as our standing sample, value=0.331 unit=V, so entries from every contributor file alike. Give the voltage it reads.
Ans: value=0.75 unit=V
